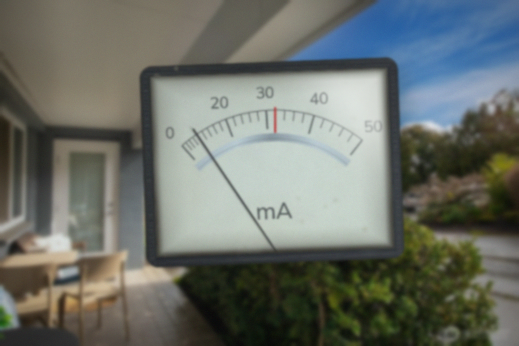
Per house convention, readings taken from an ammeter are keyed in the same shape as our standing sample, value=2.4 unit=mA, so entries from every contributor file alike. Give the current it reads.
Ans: value=10 unit=mA
